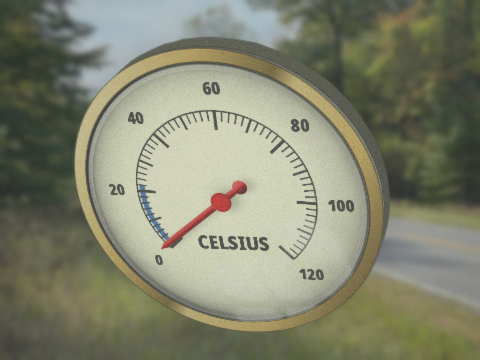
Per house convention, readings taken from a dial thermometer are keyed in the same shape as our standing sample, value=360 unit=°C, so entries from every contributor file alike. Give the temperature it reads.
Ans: value=2 unit=°C
